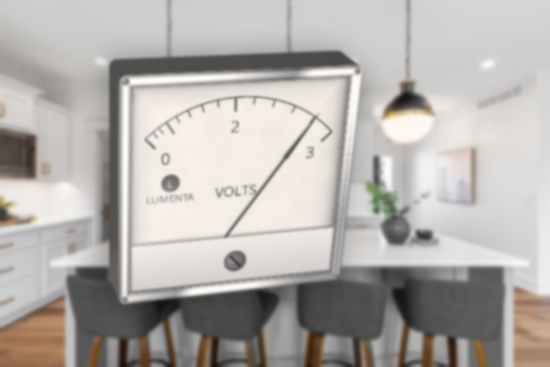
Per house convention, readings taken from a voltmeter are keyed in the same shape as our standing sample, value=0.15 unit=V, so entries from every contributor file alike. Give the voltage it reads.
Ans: value=2.8 unit=V
